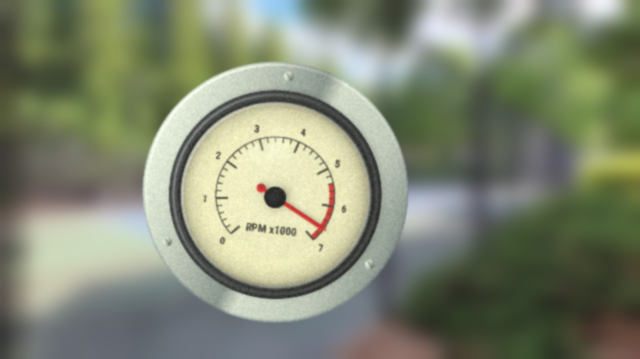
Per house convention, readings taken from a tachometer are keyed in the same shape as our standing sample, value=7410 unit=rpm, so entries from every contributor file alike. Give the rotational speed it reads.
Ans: value=6600 unit=rpm
